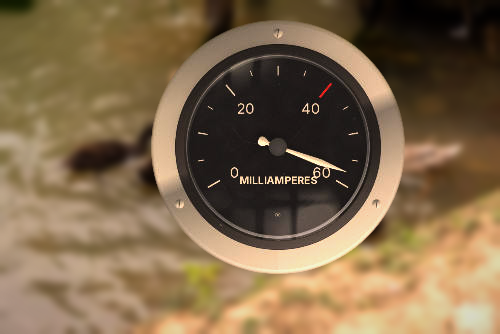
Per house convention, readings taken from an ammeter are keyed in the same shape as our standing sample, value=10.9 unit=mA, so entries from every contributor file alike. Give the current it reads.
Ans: value=57.5 unit=mA
